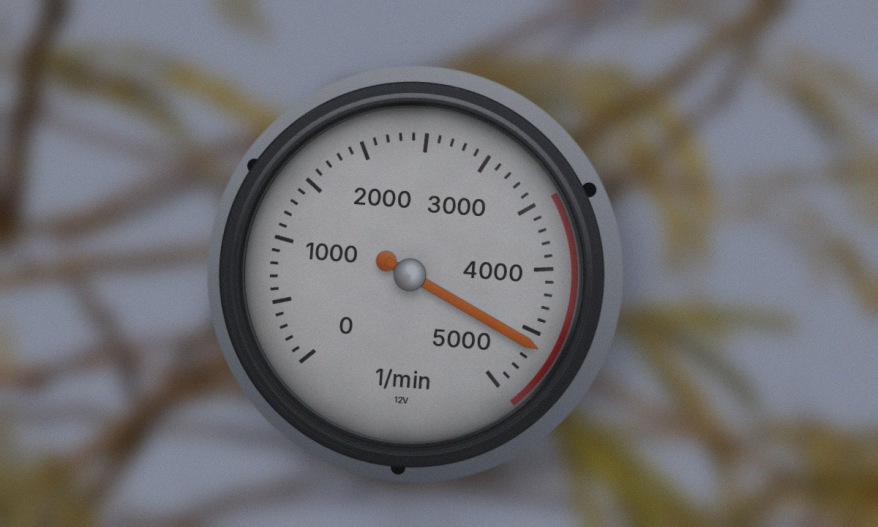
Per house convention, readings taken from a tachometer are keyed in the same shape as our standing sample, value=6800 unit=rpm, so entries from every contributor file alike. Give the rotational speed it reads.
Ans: value=4600 unit=rpm
